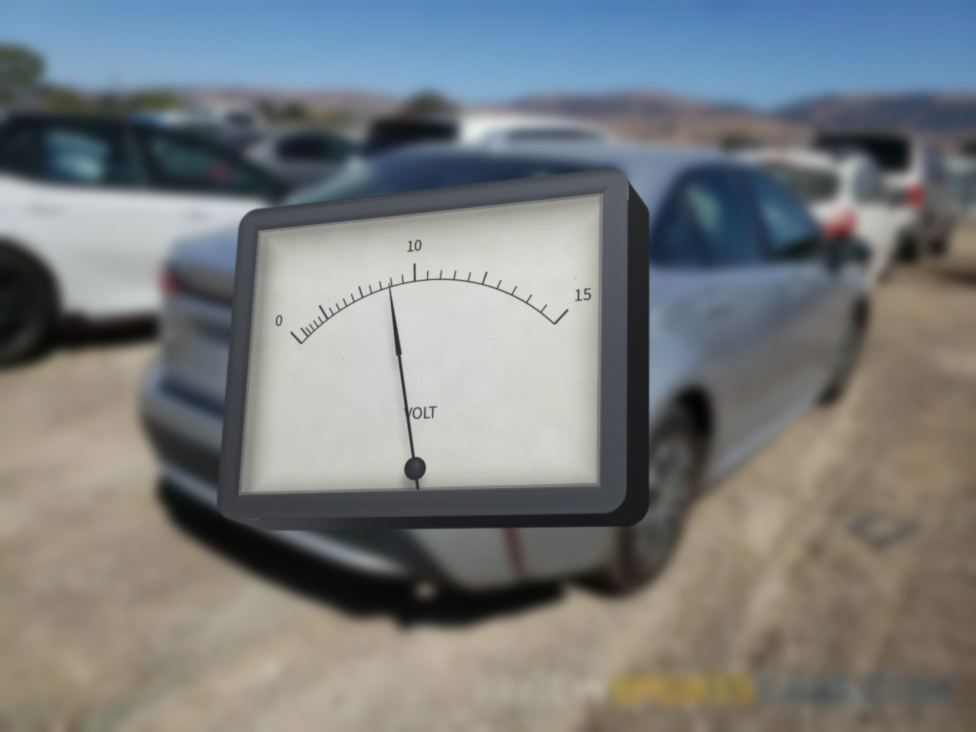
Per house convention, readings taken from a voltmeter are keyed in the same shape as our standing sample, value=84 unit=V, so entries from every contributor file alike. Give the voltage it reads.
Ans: value=9 unit=V
